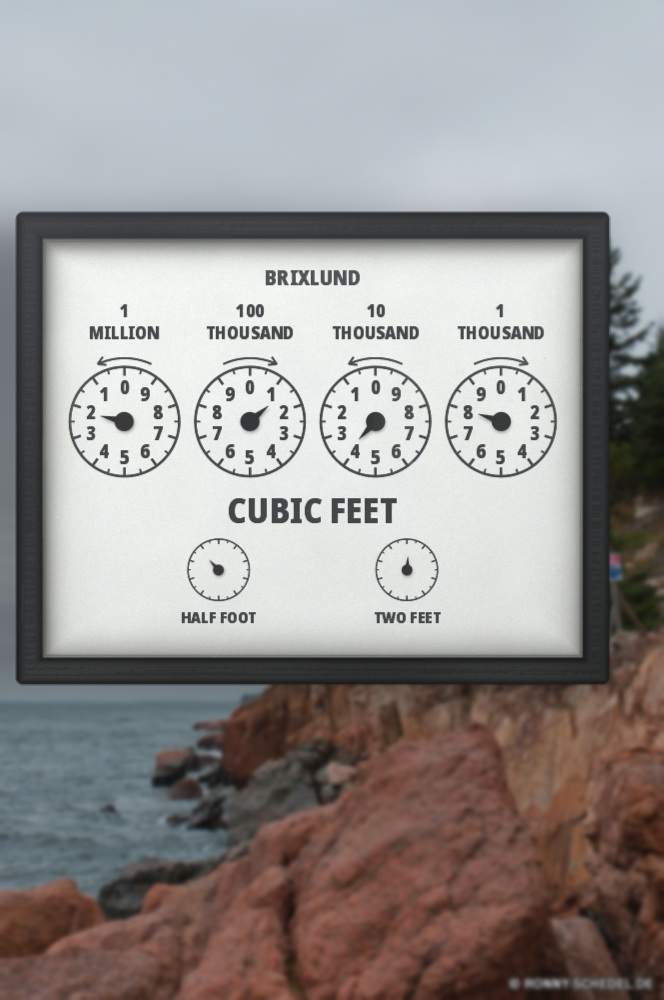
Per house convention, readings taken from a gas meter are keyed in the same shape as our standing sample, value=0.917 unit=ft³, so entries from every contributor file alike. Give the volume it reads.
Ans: value=213800 unit=ft³
